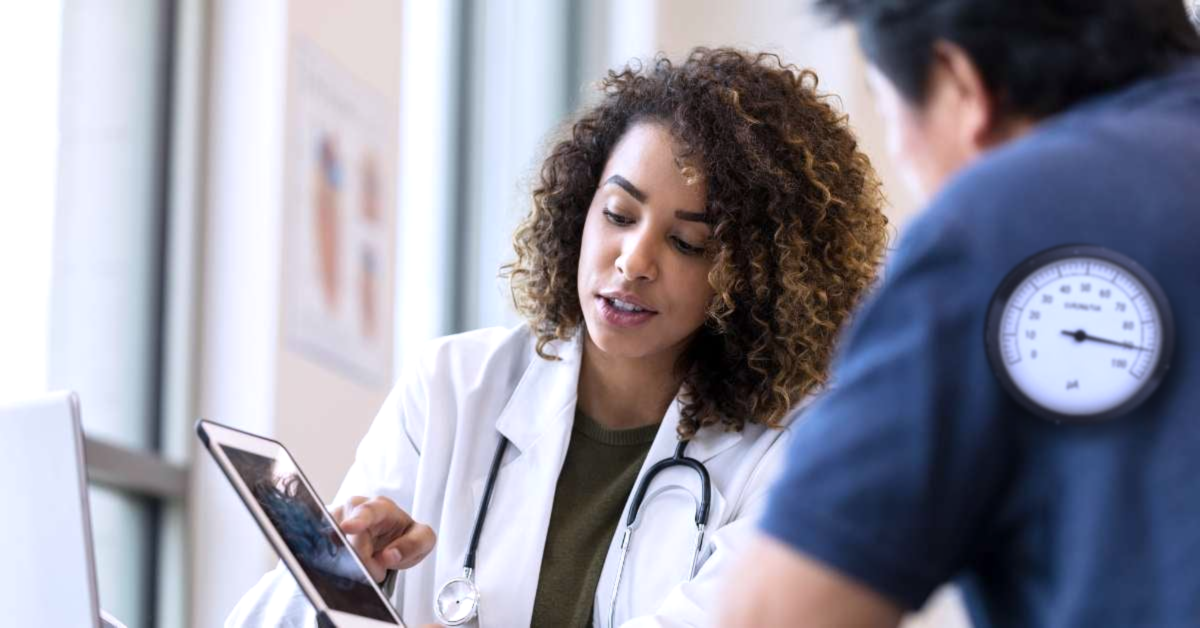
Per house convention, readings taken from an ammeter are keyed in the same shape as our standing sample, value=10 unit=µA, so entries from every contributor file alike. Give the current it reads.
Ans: value=90 unit=µA
